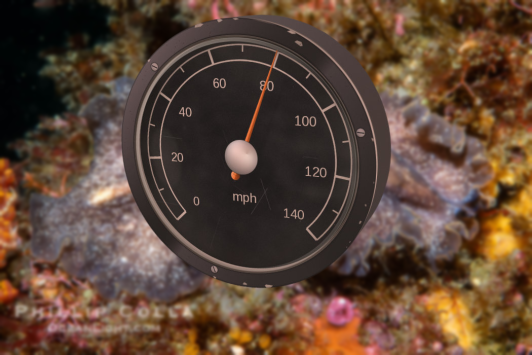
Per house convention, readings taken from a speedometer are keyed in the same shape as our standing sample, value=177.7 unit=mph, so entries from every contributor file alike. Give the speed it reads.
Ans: value=80 unit=mph
